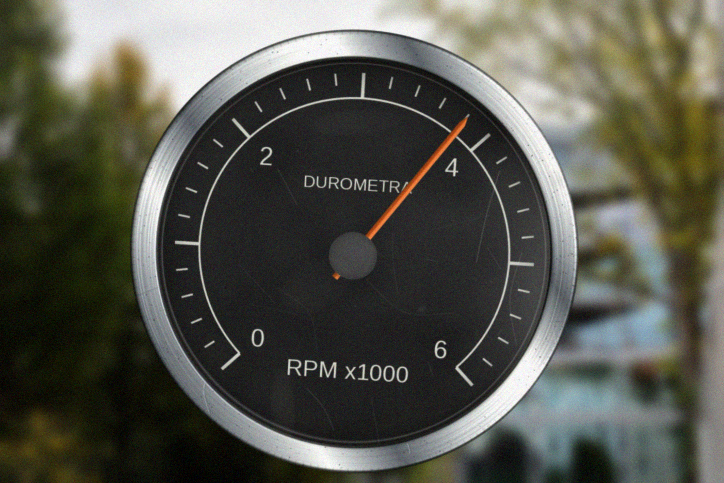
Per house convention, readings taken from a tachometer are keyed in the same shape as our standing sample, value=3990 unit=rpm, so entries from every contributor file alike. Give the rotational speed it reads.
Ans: value=3800 unit=rpm
